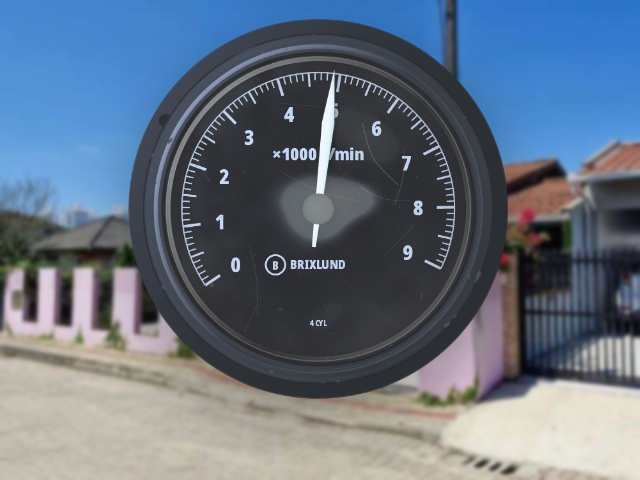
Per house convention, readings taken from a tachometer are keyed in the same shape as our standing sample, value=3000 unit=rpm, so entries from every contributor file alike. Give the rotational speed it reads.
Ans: value=4900 unit=rpm
